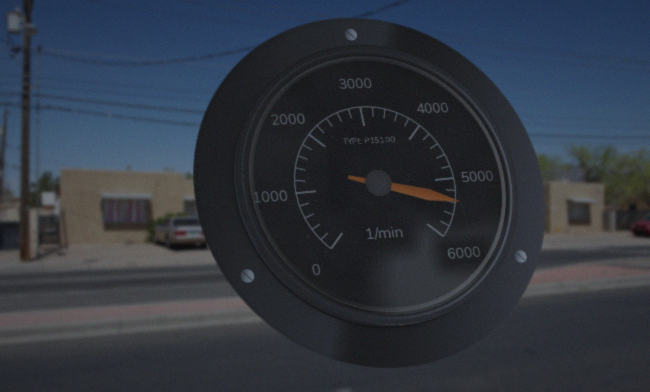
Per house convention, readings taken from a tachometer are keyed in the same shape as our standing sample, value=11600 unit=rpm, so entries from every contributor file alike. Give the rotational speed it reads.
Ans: value=5400 unit=rpm
